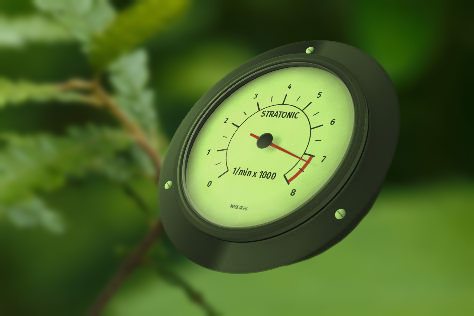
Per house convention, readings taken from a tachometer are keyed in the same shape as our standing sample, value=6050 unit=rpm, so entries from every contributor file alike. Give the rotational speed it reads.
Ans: value=7250 unit=rpm
